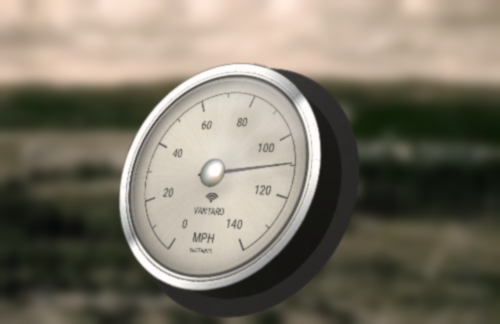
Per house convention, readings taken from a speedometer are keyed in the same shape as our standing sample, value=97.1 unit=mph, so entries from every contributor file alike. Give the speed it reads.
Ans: value=110 unit=mph
